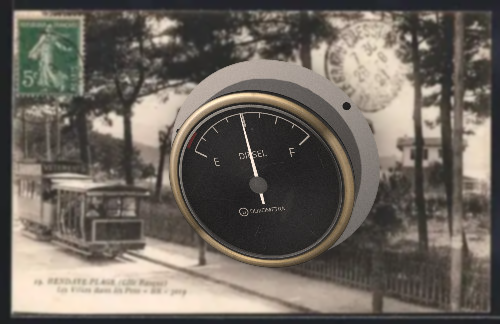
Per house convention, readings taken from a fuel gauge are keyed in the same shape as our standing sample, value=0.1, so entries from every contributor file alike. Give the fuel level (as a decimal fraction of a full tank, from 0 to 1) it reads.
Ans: value=0.5
